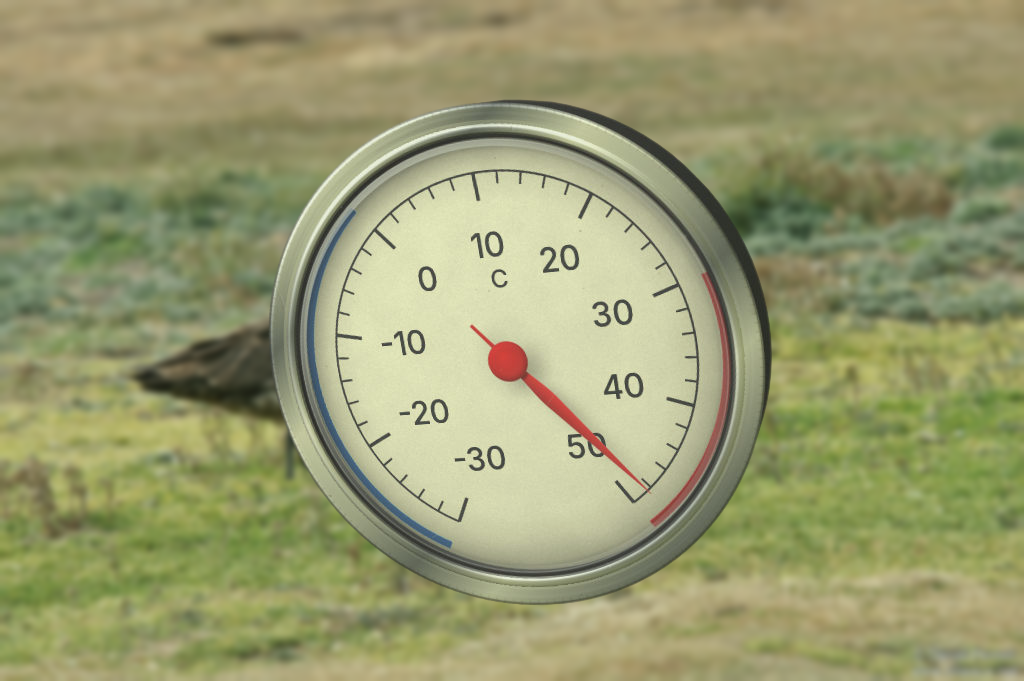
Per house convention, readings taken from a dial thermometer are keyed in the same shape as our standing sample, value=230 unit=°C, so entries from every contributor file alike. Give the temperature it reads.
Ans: value=48 unit=°C
